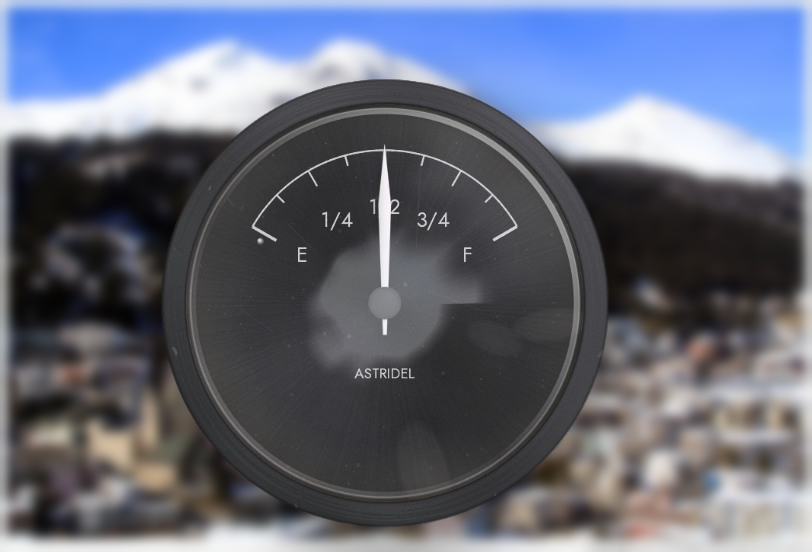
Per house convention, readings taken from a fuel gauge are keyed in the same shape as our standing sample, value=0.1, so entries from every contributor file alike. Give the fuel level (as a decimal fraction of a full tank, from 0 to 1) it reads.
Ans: value=0.5
